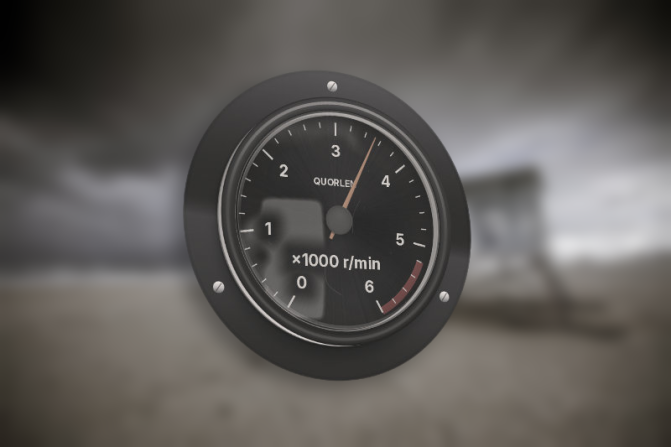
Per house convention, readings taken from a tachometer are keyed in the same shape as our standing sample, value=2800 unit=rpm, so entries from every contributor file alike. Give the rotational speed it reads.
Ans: value=3500 unit=rpm
